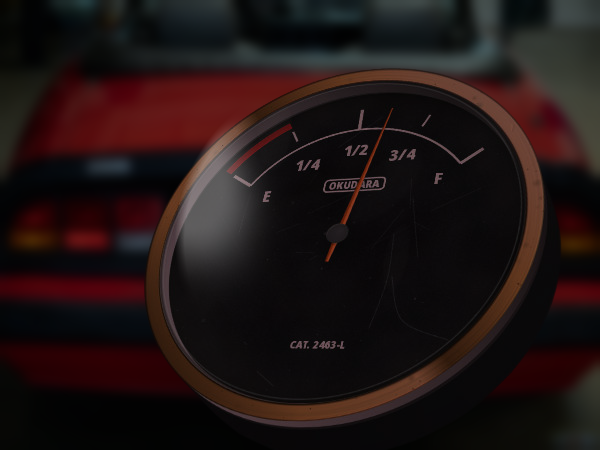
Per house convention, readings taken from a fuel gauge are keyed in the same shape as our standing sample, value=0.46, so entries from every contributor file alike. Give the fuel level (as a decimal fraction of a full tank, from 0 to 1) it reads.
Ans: value=0.625
